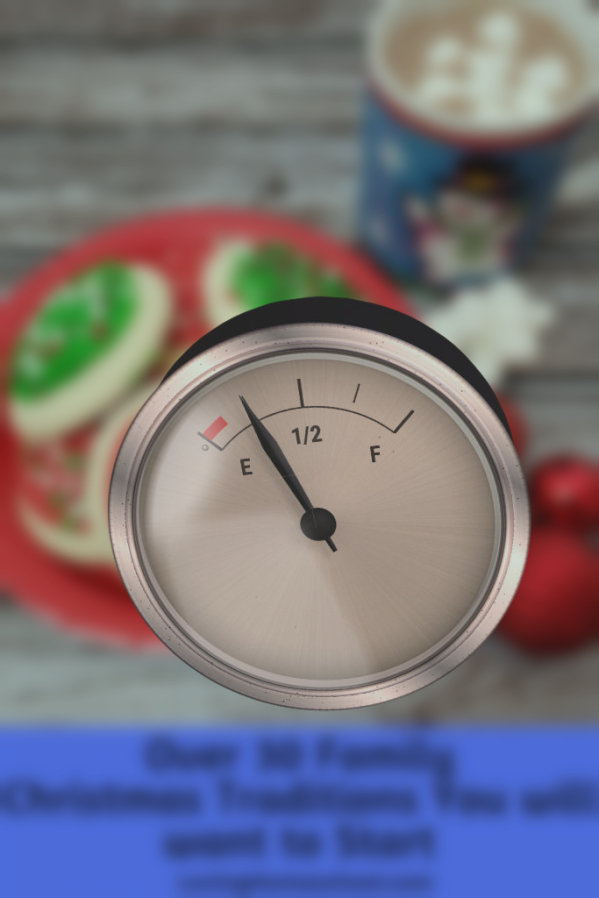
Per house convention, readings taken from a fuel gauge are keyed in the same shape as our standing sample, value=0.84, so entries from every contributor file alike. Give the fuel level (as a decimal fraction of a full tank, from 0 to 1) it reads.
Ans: value=0.25
